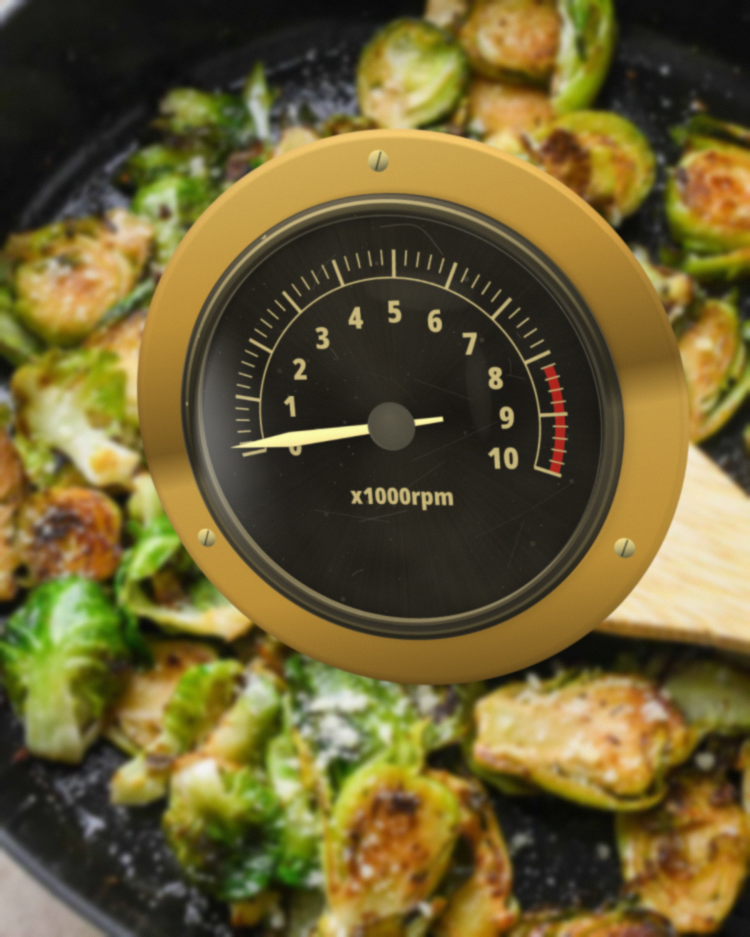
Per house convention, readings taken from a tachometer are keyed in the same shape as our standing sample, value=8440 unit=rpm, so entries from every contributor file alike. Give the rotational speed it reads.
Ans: value=200 unit=rpm
